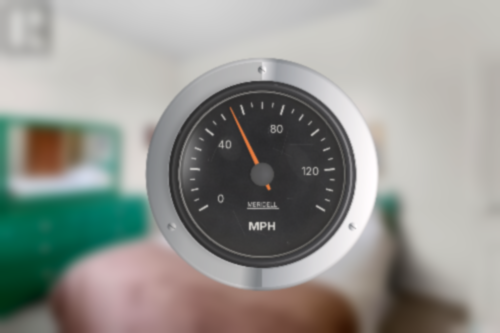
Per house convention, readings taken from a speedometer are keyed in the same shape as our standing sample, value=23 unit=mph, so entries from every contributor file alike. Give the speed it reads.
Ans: value=55 unit=mph
